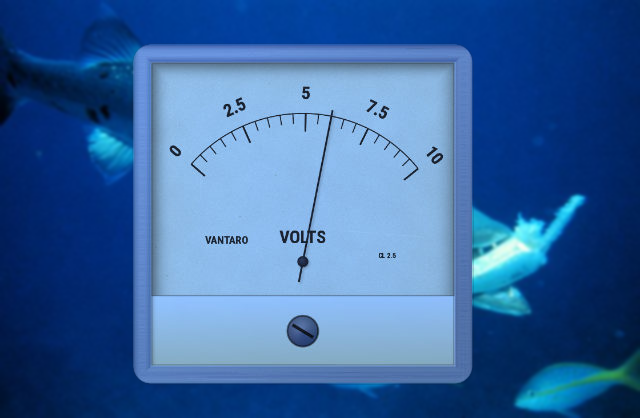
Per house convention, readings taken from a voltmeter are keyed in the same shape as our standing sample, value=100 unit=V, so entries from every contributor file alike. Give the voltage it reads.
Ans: value=6 unit=V
